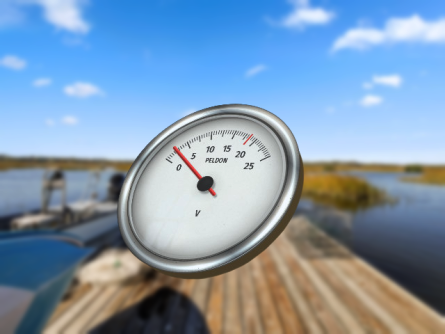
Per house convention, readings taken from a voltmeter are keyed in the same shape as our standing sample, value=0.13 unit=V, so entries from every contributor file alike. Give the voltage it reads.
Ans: value=2.5 unit=V
